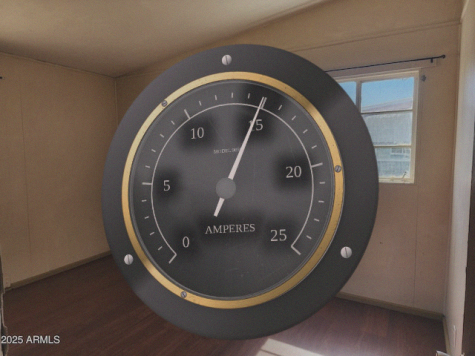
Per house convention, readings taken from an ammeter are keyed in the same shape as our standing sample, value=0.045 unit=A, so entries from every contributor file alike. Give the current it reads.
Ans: value=15 unit=A
